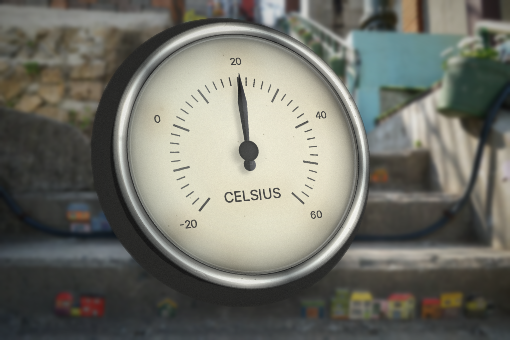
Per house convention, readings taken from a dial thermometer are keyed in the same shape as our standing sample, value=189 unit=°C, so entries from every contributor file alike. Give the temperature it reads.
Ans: value=20 unit=°C
